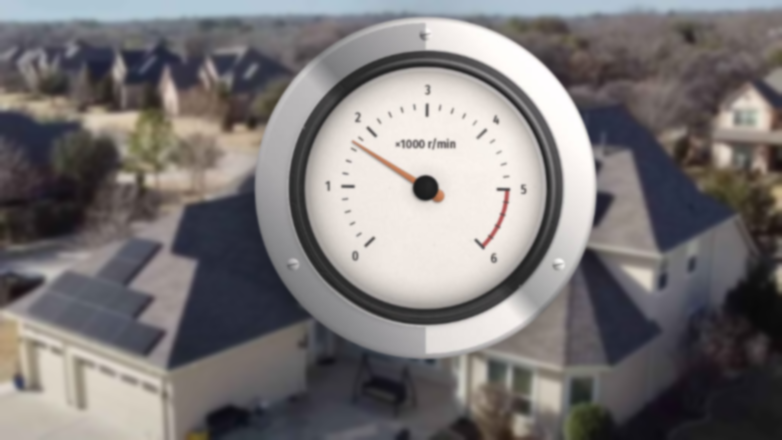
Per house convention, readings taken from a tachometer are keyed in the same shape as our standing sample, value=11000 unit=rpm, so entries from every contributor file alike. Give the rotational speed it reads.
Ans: value=1700 unit=rpm
